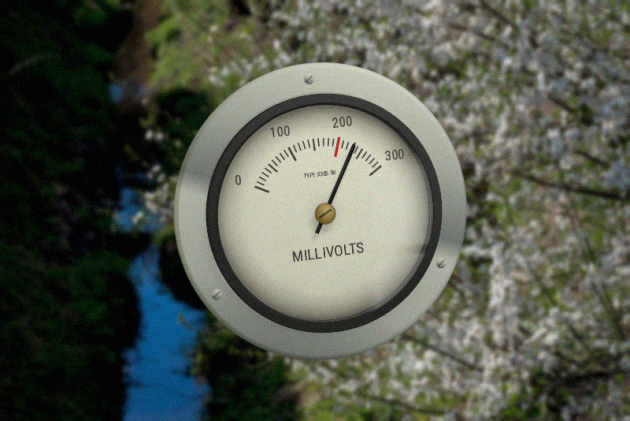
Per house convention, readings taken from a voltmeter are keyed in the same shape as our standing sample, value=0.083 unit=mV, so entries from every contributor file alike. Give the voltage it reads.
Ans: value=230 unit=mV
